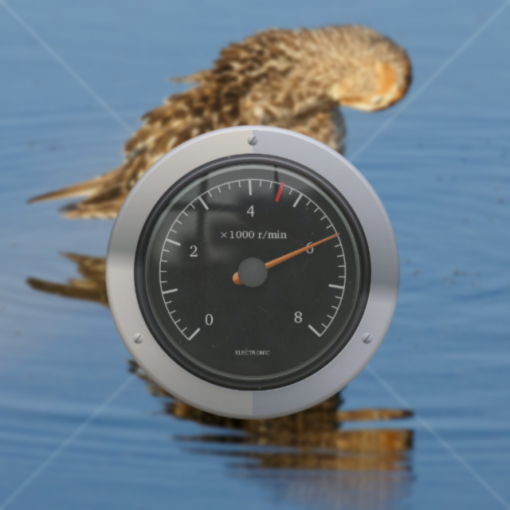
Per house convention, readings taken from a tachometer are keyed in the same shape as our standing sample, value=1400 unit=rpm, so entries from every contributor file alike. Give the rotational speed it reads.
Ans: value=6000 unit=rpm
